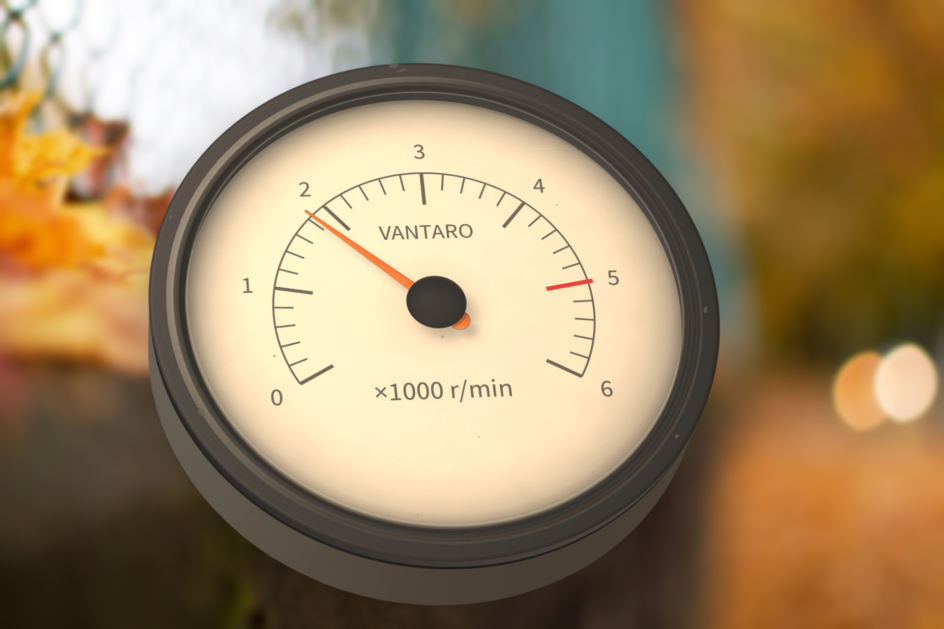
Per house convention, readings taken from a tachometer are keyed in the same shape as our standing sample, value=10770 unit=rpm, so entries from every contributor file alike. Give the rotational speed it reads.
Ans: value=1800 unit=rpm
